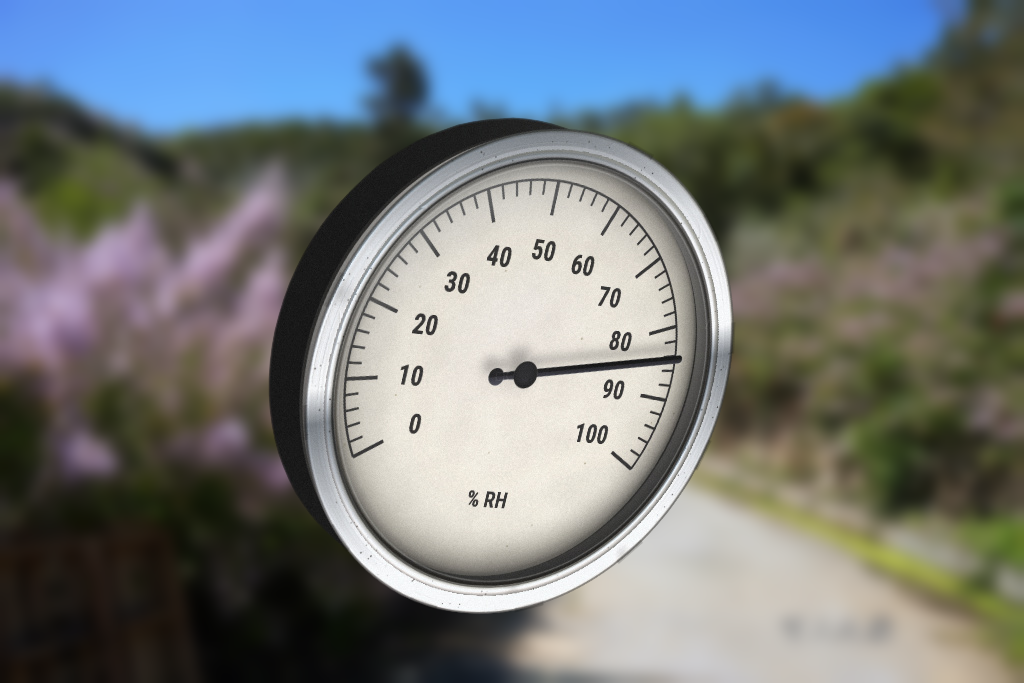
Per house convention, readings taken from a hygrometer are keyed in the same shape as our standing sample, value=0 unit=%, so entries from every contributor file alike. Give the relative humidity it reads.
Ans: value=84 unit=%
